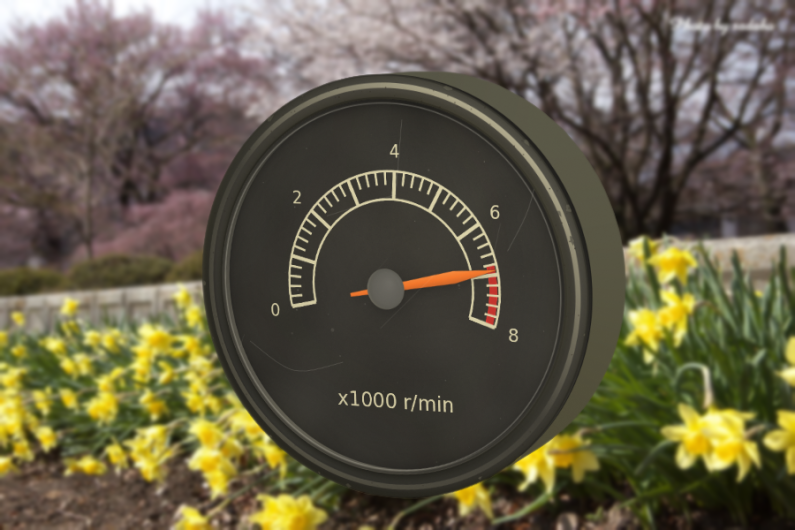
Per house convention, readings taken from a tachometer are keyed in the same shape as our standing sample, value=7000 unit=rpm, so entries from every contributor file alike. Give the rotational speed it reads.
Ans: value=6900 unit=rpm
